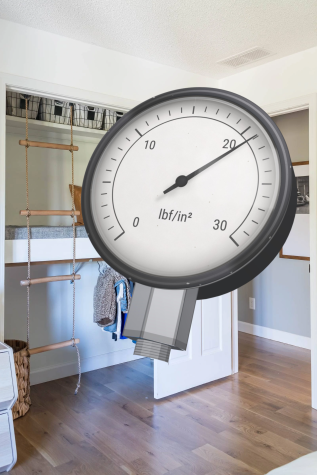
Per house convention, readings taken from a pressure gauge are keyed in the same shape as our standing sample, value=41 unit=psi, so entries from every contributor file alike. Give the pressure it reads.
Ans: value=21 unit=psi
